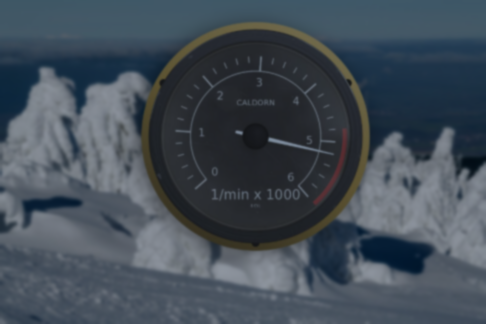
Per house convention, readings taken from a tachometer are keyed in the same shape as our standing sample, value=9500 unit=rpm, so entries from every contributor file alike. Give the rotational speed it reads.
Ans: value=5200 unit=rpm
